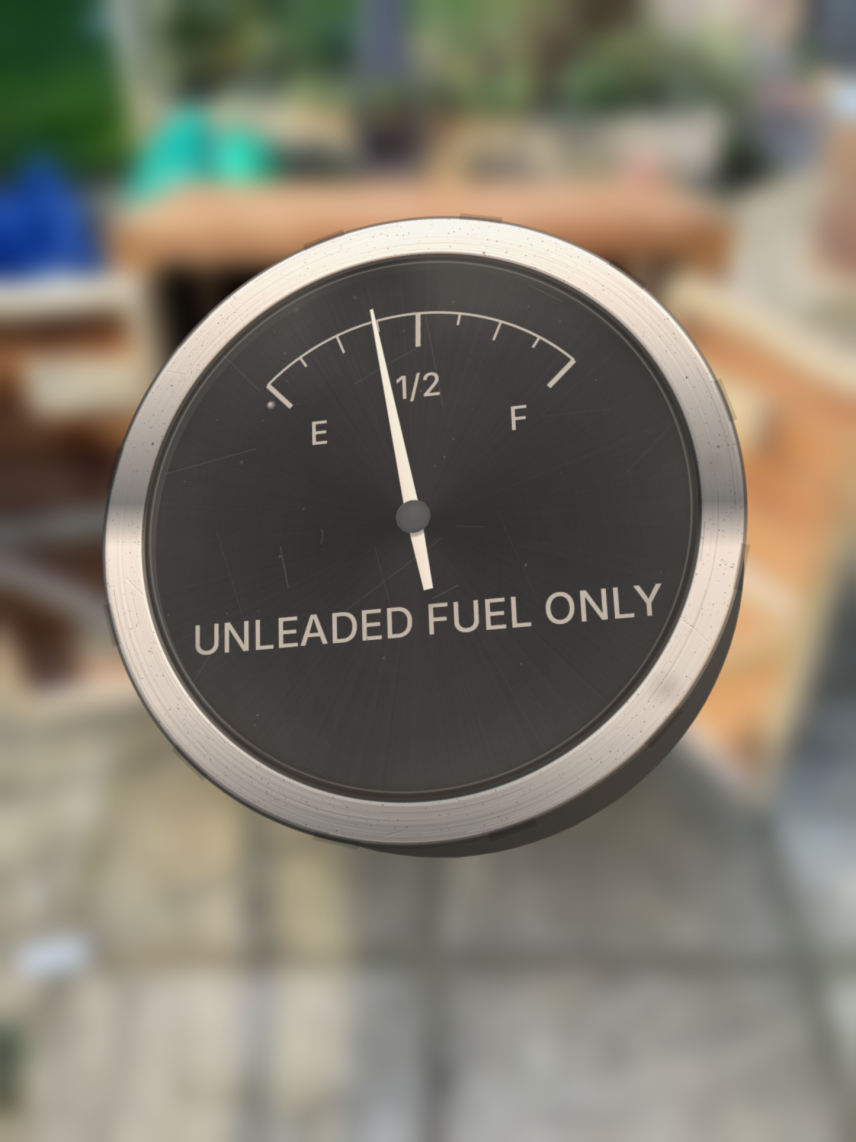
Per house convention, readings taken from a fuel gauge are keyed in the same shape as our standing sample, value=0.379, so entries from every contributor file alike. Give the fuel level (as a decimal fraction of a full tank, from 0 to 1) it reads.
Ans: value=0.375
